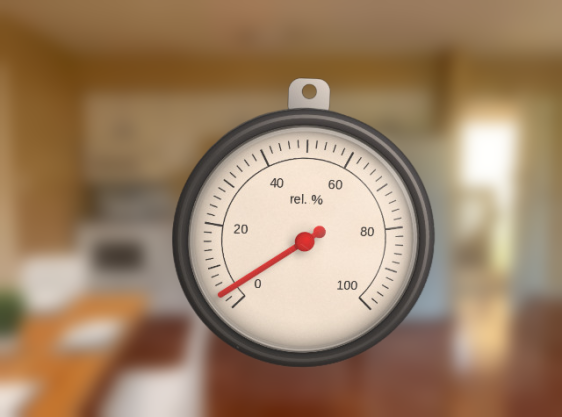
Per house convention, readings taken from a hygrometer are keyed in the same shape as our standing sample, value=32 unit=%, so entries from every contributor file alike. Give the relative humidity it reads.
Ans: value=4 unit=%
